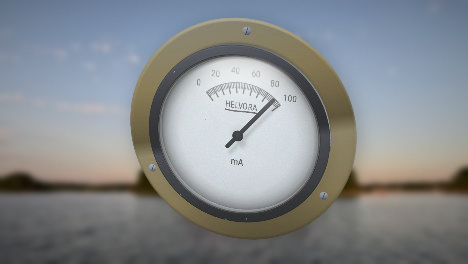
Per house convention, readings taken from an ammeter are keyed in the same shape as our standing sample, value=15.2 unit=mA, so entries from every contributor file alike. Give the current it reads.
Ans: value=90 unit=mA
